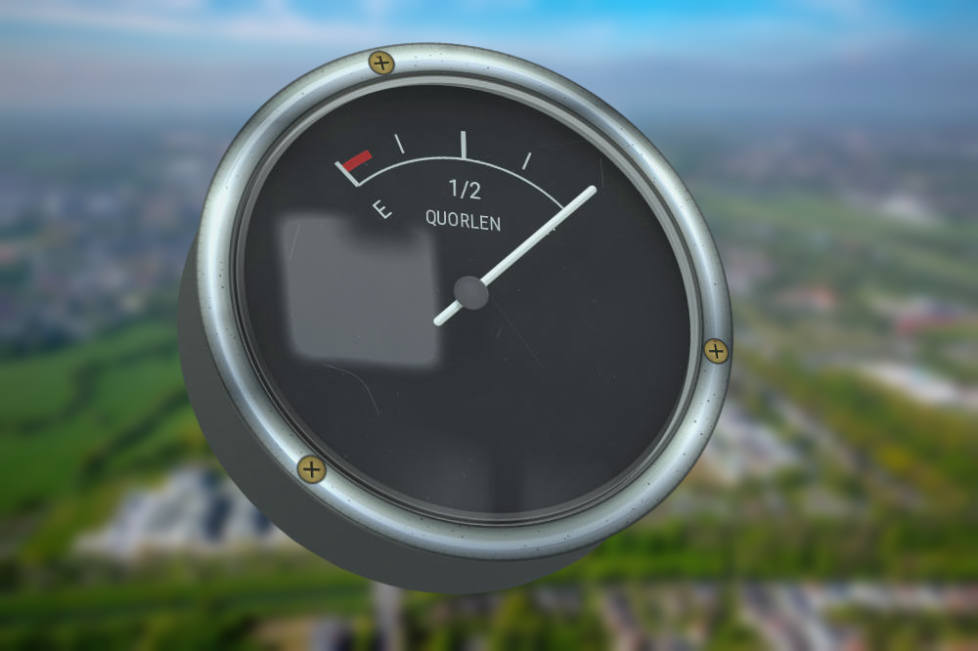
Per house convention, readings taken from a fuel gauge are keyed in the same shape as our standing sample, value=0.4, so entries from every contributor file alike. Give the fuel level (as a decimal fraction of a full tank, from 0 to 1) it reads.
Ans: value=1
